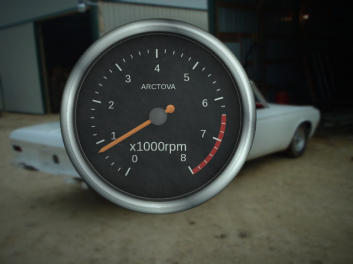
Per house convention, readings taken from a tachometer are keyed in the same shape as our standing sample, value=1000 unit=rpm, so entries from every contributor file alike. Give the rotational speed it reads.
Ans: value=800 unit=rpm
